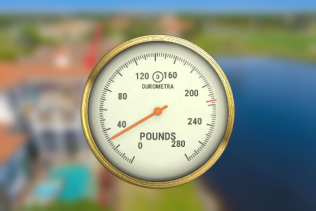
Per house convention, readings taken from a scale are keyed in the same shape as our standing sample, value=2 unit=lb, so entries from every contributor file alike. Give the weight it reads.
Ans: value=30 unit=lb
